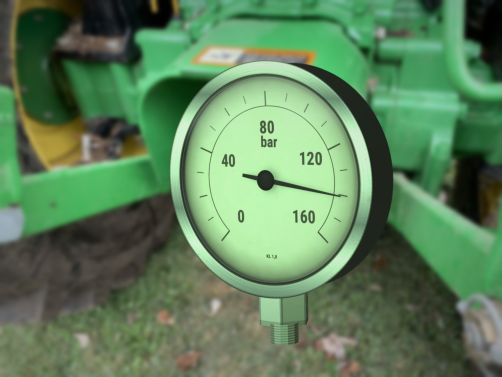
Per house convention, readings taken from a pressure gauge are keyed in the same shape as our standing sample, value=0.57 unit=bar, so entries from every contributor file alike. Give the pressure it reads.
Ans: value=140 unit=bar
